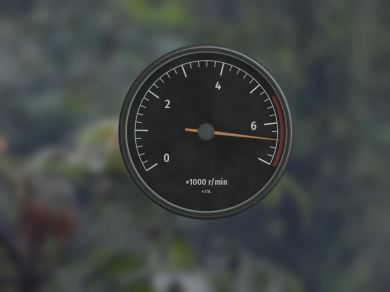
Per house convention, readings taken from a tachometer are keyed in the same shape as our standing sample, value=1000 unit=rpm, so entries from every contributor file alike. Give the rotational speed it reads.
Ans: value=6400 unit=rpm
